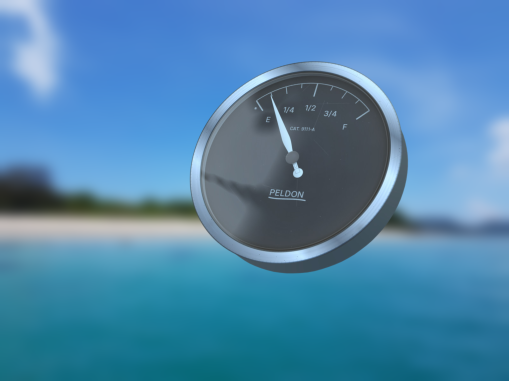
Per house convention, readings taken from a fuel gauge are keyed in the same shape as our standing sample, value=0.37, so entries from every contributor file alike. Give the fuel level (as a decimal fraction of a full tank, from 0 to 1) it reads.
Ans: value=0.125
